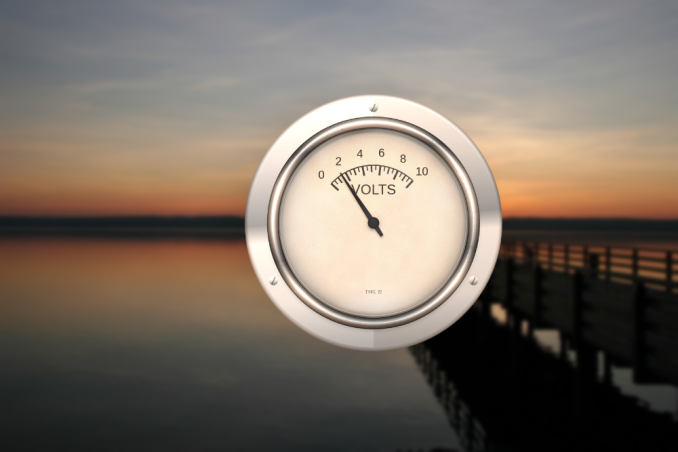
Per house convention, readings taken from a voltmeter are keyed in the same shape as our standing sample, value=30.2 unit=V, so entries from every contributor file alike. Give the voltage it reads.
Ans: value=1.5 unit=V
